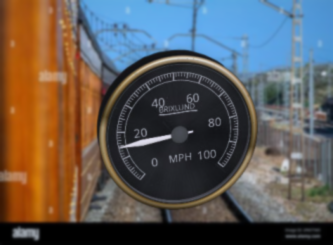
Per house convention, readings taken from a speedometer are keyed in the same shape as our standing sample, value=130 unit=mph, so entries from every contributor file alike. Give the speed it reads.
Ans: value=15 unit=mph
